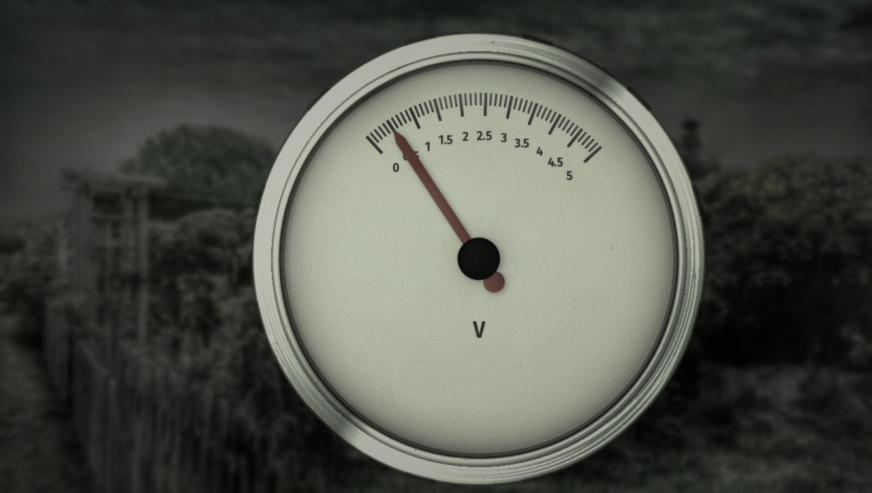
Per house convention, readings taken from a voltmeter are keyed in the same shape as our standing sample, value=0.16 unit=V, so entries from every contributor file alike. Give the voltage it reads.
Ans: value=0.5 unit=V
